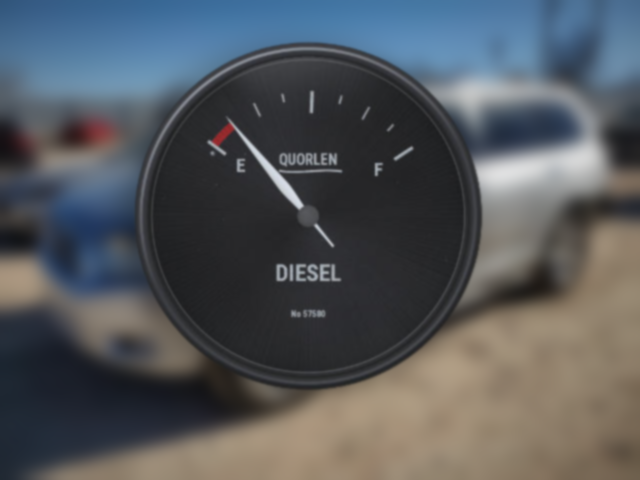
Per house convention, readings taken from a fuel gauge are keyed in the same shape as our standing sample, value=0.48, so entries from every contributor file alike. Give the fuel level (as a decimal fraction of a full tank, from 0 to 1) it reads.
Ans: value=0.125
